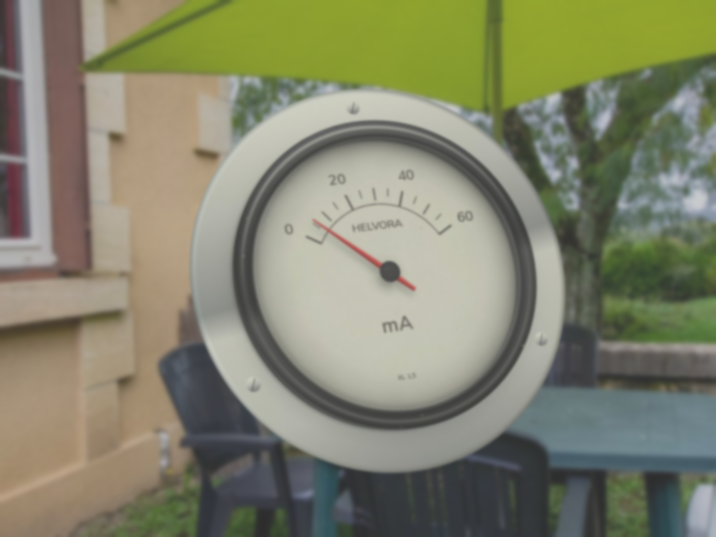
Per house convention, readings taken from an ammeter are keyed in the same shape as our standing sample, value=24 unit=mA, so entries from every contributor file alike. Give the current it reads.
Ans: value=5 unit=mA
